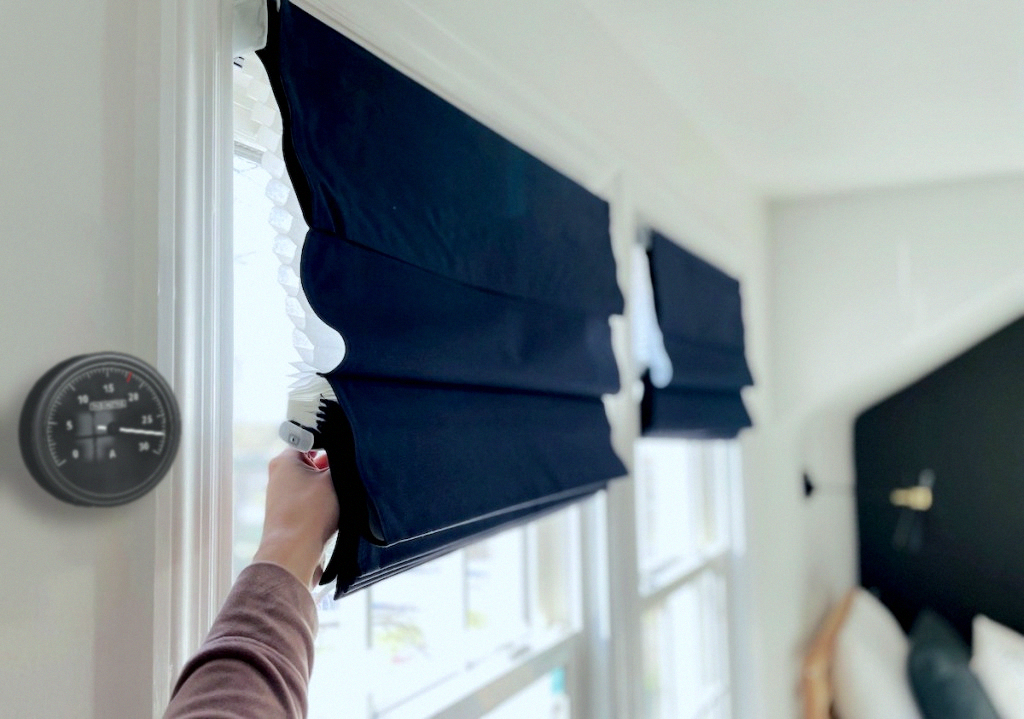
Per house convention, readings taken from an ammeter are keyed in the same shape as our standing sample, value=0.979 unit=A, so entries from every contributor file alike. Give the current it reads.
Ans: value=27.5 unit=A
